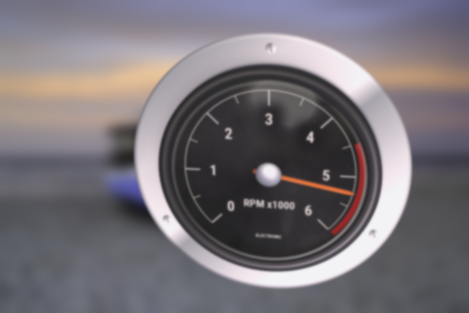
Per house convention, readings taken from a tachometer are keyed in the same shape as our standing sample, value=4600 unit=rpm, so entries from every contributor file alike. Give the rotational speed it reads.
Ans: value=5250 unit=rpm
